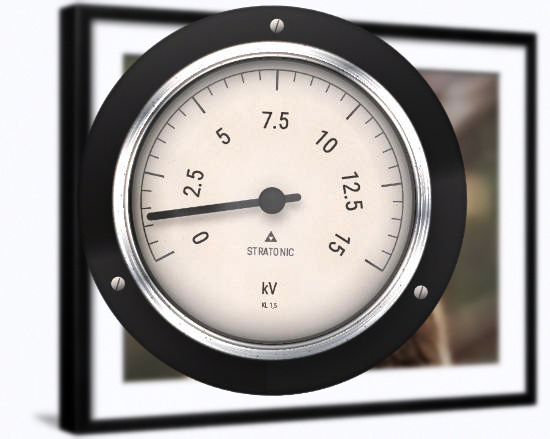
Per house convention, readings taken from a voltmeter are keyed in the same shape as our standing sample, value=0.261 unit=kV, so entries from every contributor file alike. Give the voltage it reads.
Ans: value=1.25 unit=kV
